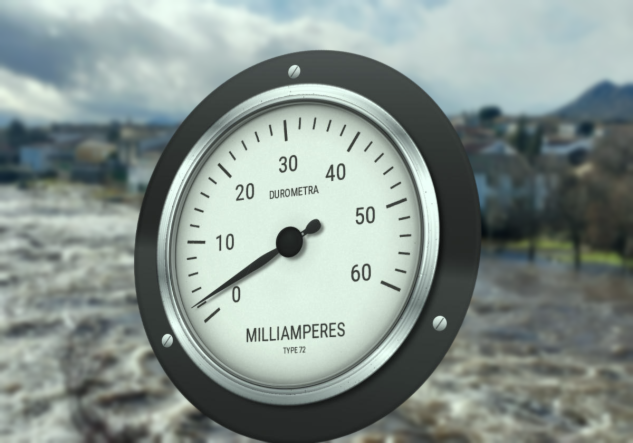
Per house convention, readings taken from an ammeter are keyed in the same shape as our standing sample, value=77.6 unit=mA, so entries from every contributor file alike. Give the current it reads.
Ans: value=2 unit=mA
